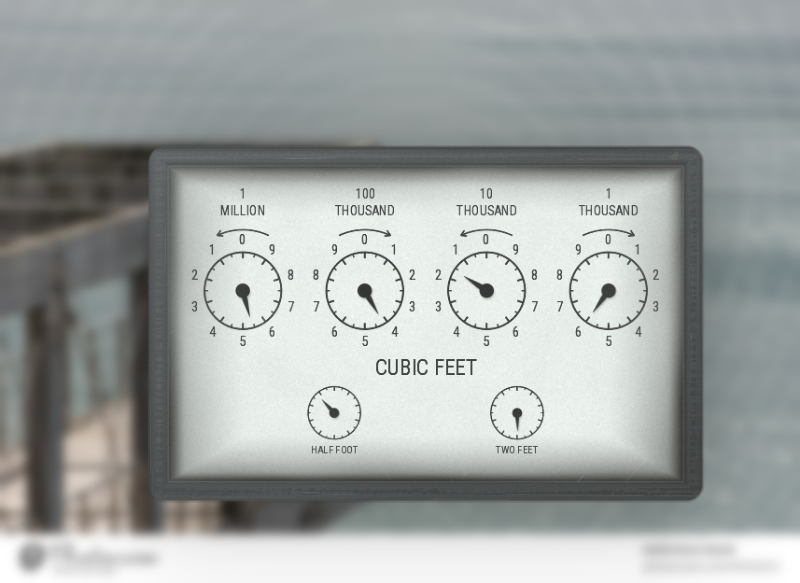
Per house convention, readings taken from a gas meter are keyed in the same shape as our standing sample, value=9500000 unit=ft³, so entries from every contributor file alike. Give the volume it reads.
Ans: value=541600 unit=ft³
